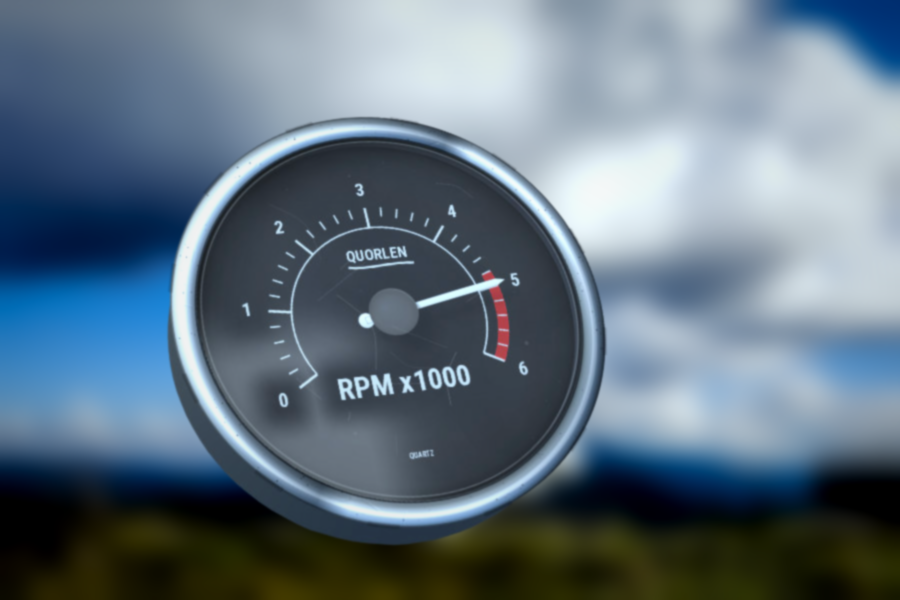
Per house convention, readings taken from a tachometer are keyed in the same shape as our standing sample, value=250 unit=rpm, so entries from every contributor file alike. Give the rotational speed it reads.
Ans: value=5000 unit=rpm
